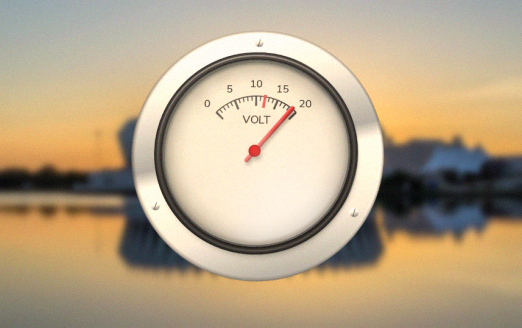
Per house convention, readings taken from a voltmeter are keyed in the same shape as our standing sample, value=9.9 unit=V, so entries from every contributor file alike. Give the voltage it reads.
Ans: value=19 unit=V
